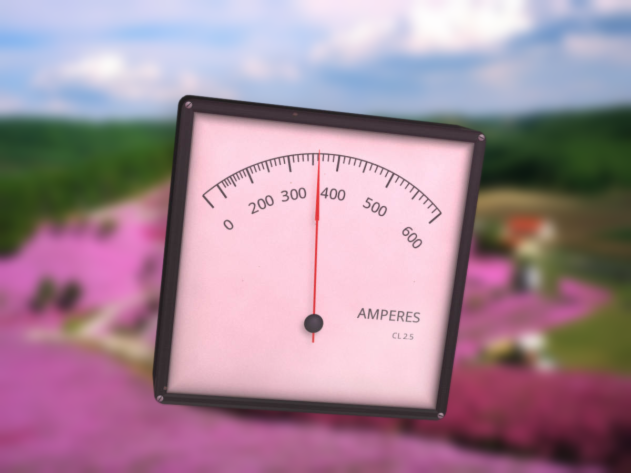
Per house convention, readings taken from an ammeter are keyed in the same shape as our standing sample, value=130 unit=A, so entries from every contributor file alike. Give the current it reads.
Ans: value=360 unit=A
